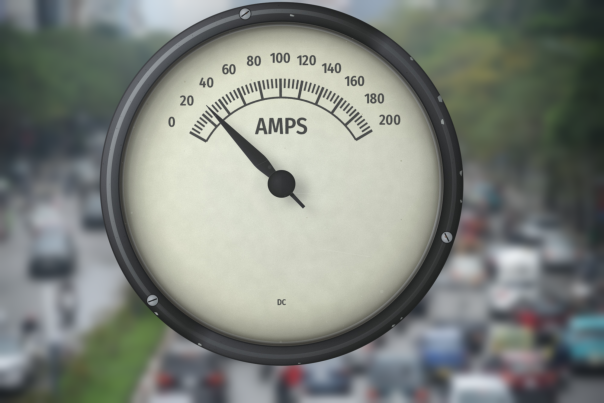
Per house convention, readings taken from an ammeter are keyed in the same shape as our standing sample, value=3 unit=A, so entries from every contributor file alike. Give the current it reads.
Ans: value=28 unit=A
